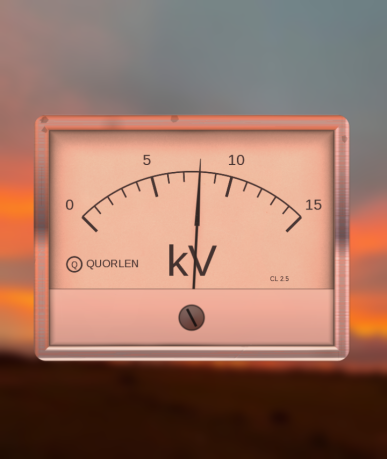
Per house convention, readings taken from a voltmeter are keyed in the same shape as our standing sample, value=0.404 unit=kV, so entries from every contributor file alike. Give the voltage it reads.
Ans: value=8 unit=kV
